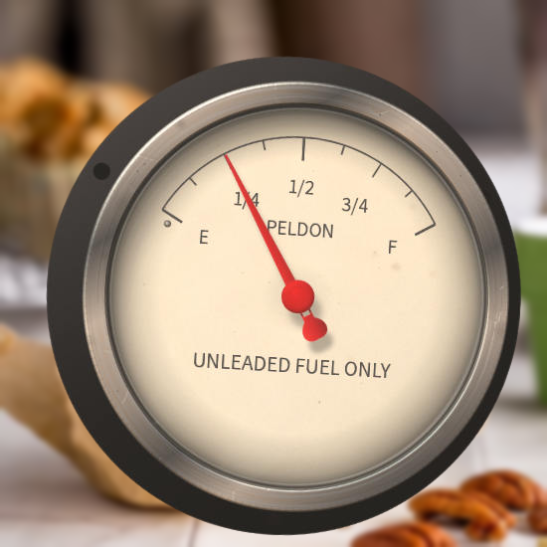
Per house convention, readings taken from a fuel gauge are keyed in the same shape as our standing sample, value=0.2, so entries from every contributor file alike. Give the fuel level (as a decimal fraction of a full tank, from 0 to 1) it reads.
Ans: value=0.25
